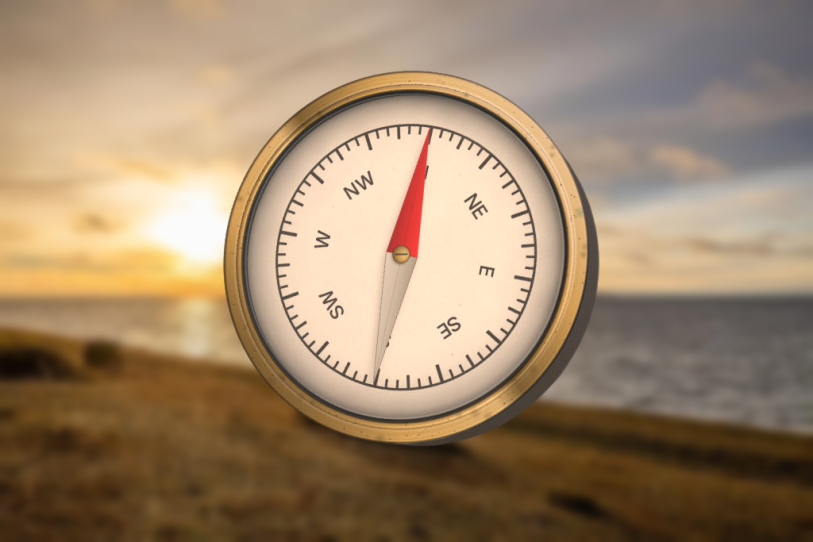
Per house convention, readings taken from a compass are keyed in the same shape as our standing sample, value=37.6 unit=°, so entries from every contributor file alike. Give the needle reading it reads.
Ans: value=0 unit=°
